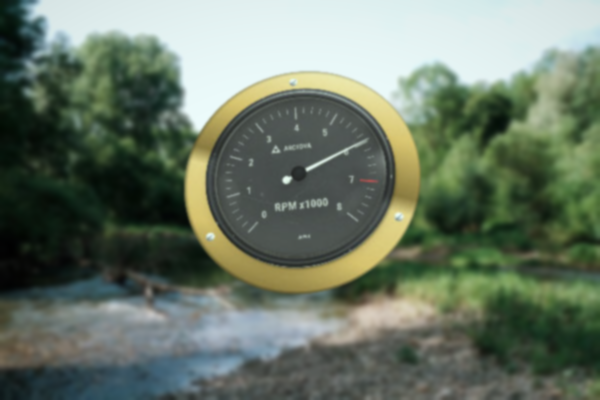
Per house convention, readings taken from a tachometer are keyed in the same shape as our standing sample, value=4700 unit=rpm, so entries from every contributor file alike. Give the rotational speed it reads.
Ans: value=6000 unit=rpm
